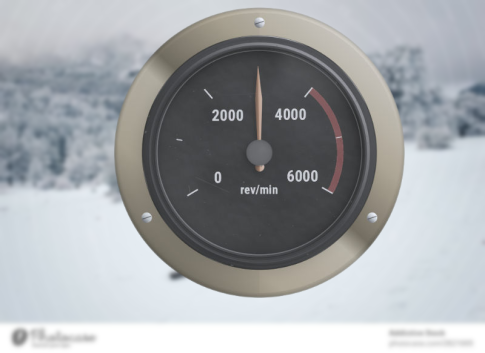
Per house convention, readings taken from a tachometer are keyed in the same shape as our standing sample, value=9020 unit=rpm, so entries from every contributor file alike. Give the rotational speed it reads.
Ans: value=3000 unit=rpm
